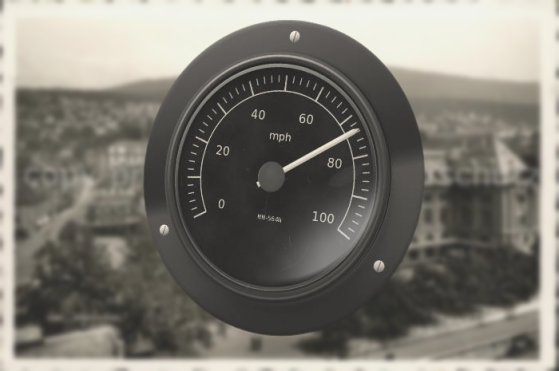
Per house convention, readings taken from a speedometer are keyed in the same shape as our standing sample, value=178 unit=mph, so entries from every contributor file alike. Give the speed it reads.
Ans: value=74 unit=mph
